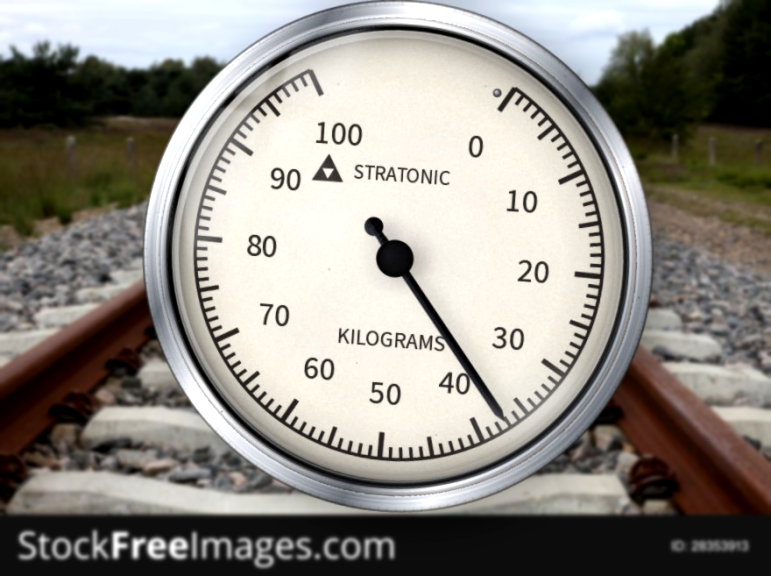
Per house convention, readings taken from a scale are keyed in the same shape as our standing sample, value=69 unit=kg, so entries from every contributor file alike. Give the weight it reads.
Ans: value=37 unit=kg
